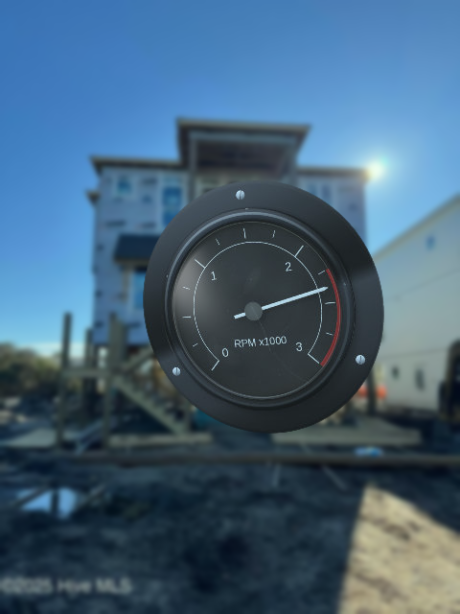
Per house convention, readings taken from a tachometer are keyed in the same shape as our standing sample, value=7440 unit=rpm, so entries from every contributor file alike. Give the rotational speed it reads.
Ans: value=2375 unit=rpm
